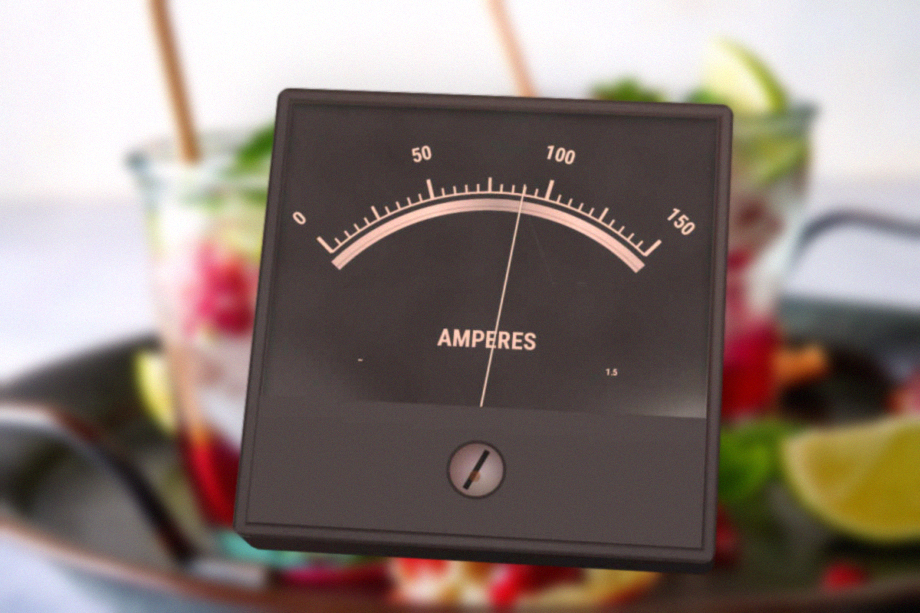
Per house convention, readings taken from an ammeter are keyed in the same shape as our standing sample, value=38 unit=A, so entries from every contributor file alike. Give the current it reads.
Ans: value=90 unit=A
